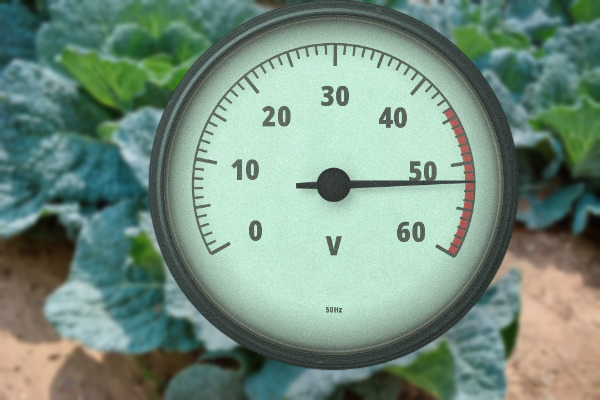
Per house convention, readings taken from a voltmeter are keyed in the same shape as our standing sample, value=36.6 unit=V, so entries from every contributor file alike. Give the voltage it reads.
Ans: value=52 unit=V
